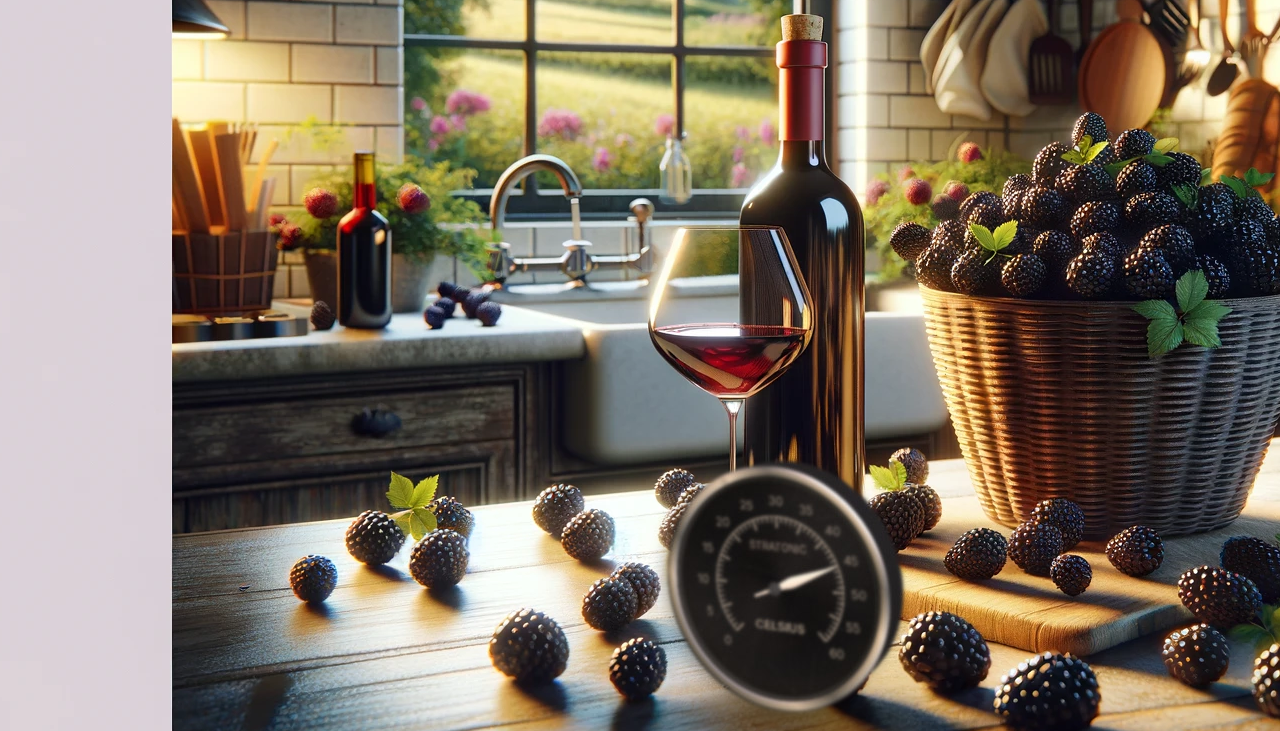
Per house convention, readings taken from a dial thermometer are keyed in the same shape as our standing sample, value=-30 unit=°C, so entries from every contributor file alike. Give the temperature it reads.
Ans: value=45 unit=°C
